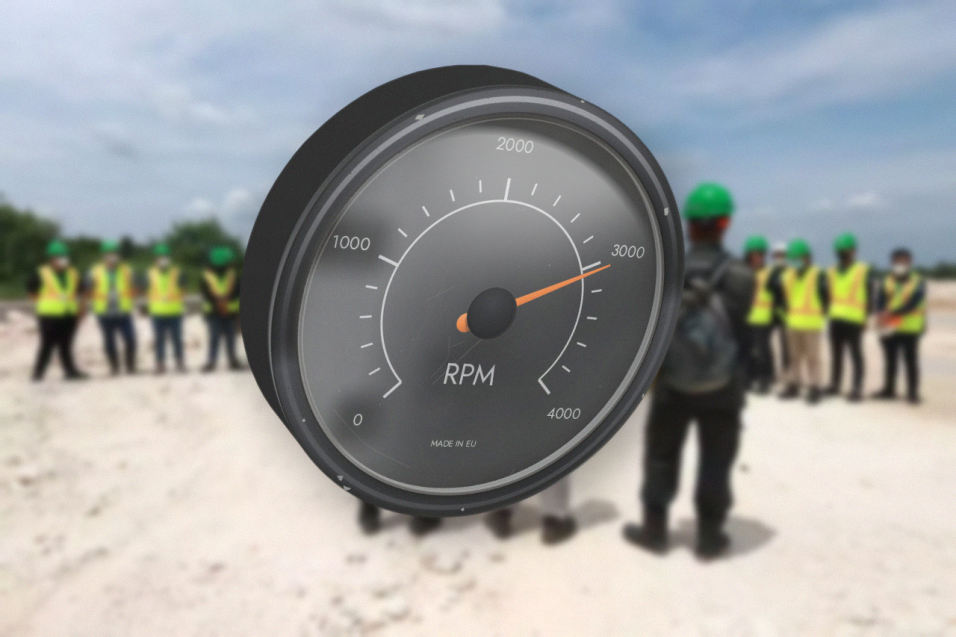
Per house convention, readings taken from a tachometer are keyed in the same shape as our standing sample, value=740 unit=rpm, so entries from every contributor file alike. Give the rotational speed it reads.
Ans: value=3000 unit=rpm
